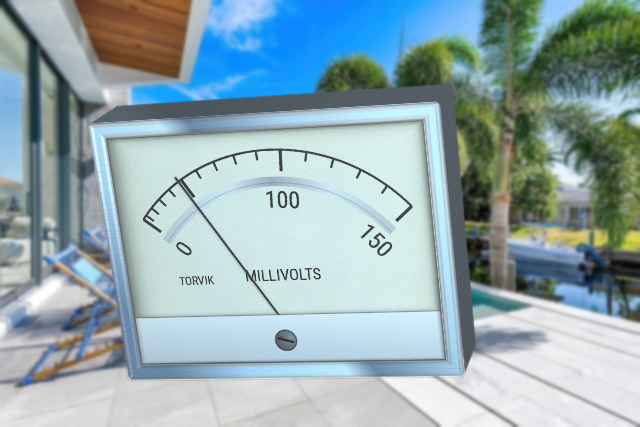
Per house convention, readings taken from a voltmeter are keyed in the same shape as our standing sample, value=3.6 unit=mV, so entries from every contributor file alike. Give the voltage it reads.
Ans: value=50 unit=mV
